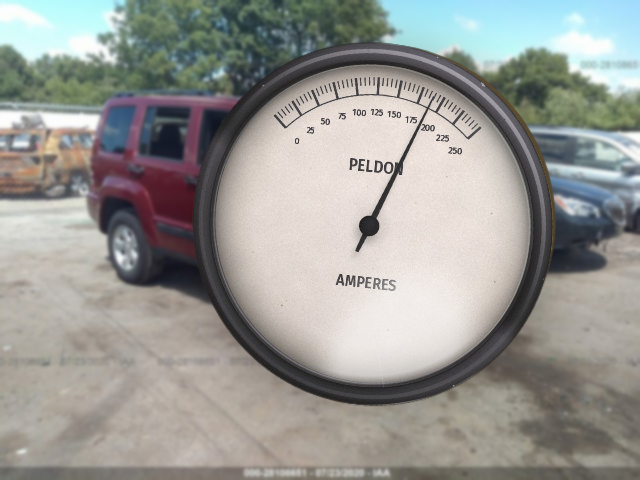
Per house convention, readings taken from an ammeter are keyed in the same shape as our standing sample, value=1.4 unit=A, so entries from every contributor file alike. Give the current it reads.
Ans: value=190 unit=A
